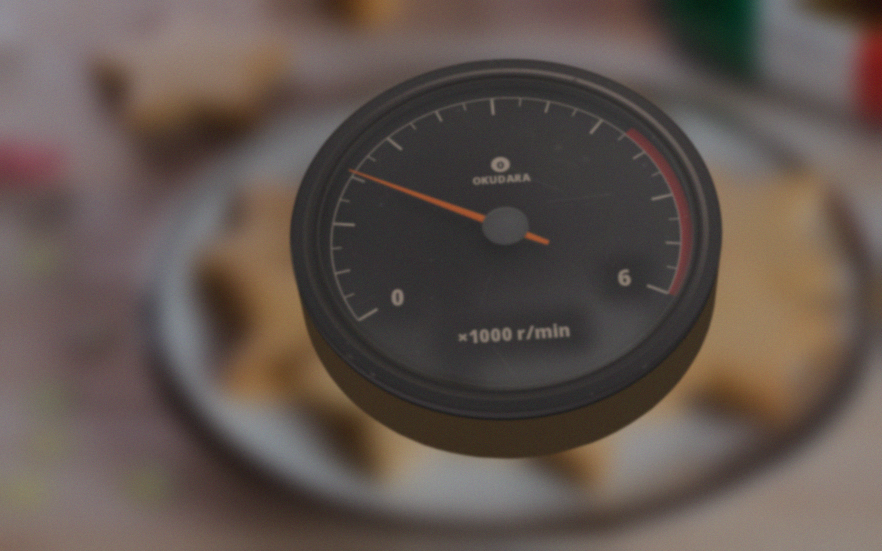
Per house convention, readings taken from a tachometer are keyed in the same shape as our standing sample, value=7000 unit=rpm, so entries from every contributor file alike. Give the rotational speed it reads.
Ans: value=1500 unit=rpm
